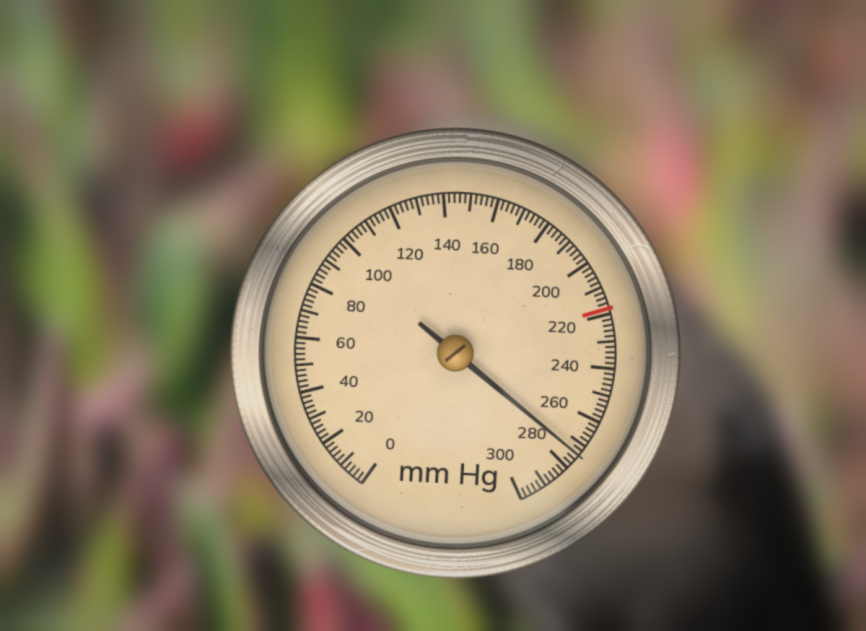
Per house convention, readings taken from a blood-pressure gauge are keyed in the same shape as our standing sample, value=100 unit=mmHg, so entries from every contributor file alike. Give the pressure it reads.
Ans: value=274 unit=mmHg
